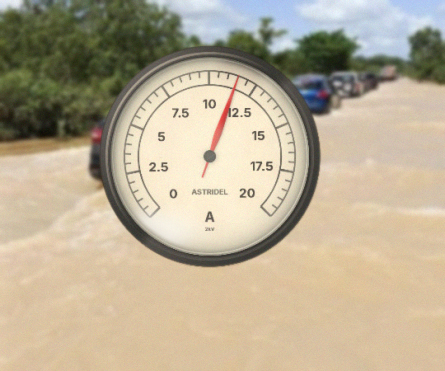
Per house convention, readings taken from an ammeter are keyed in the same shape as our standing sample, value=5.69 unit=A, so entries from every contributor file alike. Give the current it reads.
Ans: value=11.5 unit=A
